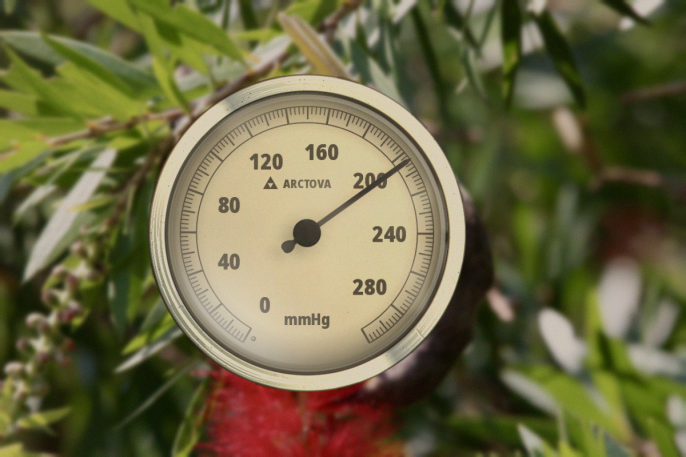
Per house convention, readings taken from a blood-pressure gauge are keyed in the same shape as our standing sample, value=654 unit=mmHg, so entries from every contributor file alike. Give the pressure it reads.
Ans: value=204 unit=mmHg
